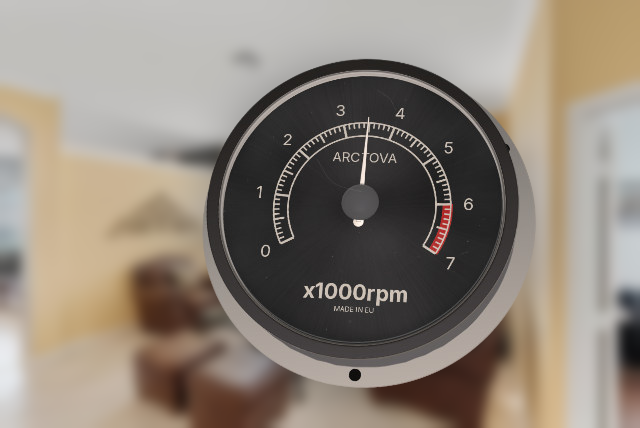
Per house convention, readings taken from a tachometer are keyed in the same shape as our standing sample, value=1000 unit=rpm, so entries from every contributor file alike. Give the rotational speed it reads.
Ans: value=3500 unit=rpm
